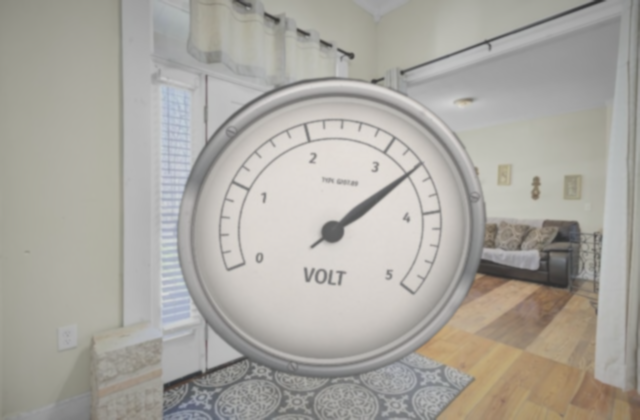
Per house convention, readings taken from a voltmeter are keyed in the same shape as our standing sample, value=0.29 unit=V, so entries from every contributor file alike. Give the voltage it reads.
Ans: value=3.4 unit=V
